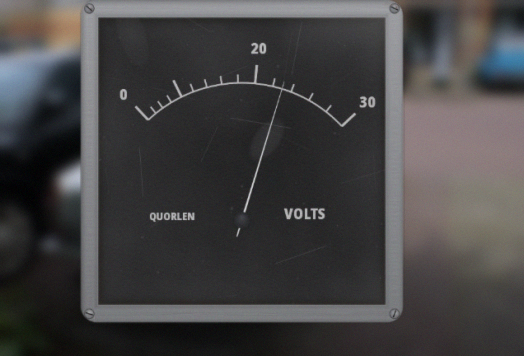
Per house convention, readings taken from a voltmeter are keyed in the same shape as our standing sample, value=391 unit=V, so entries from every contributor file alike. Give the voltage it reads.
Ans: value=23 unit=V
